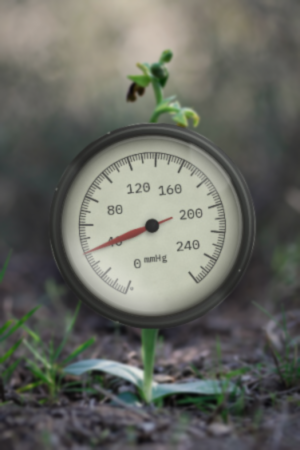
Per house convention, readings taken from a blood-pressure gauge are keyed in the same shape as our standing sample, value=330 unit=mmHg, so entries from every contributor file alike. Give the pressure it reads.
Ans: value=40 unit=mmHg
